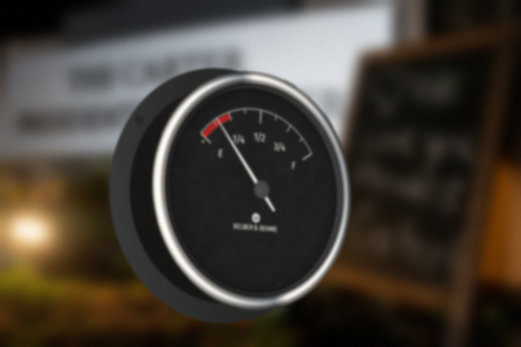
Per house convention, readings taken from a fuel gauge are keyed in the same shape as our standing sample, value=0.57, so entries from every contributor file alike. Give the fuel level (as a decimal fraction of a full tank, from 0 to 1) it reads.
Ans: value=0.125
